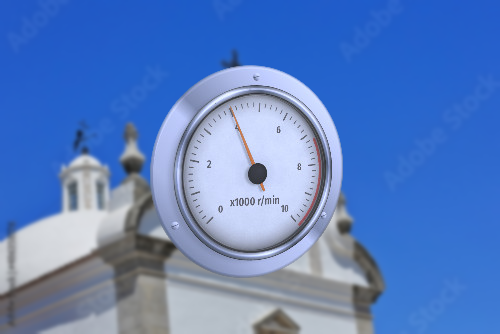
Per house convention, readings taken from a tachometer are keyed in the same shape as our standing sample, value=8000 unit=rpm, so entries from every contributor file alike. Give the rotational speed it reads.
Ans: value=4000 unit=rpm
